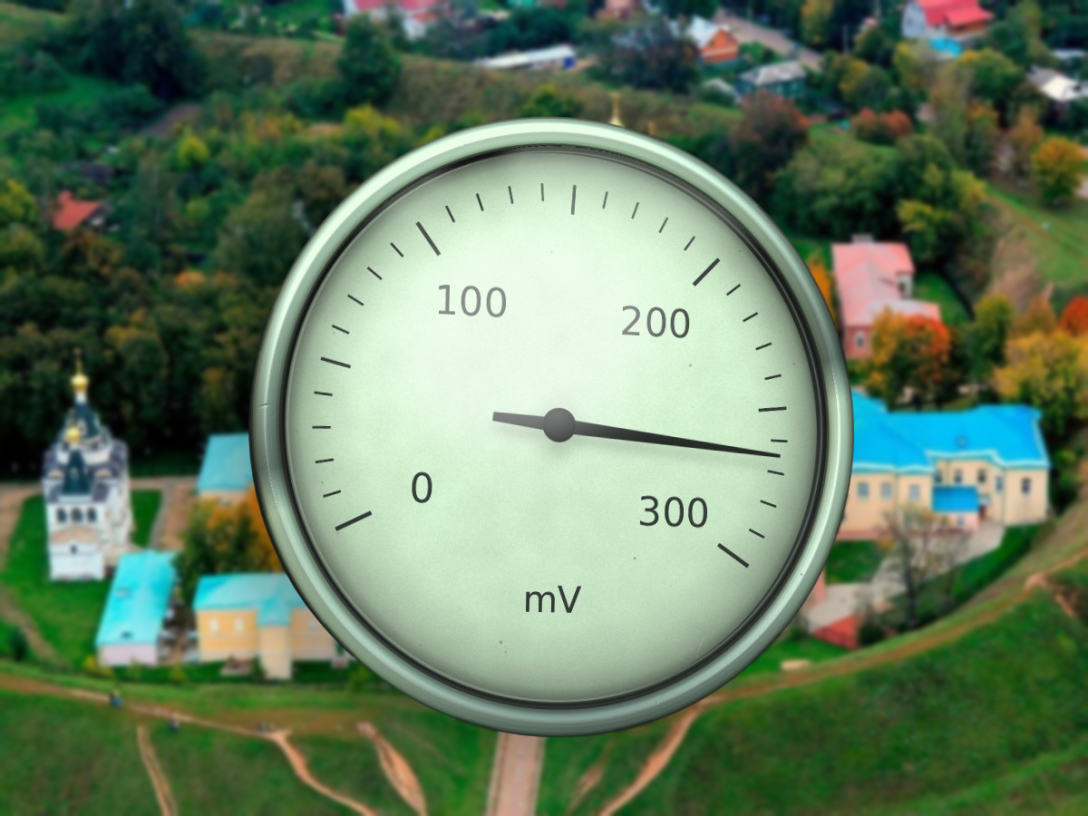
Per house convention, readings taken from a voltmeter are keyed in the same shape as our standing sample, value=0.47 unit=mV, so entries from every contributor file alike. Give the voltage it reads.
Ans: value=265 unit=mV
